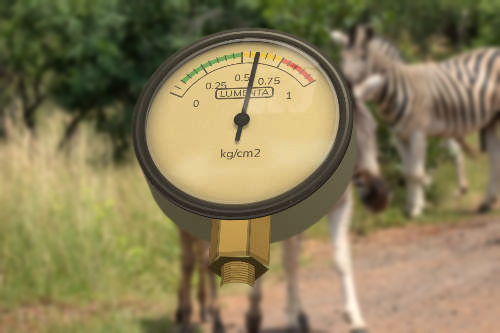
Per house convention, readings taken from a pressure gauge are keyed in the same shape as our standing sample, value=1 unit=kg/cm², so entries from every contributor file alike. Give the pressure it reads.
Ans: value=0.6 unit=kg/cm²
